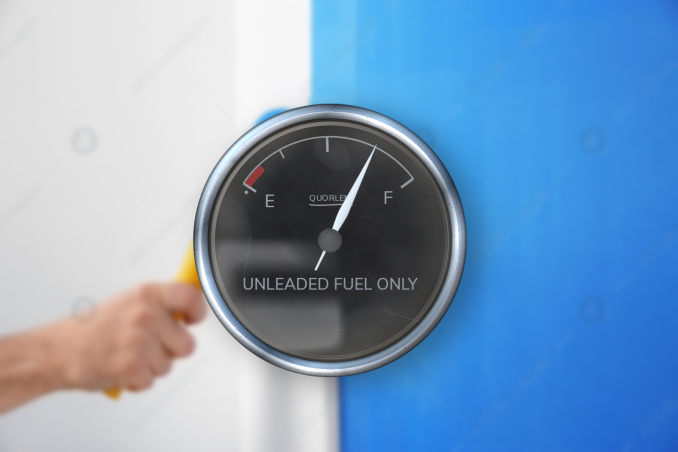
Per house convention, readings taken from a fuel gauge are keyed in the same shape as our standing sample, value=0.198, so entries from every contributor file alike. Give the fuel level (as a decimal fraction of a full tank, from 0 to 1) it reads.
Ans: value=0.75
